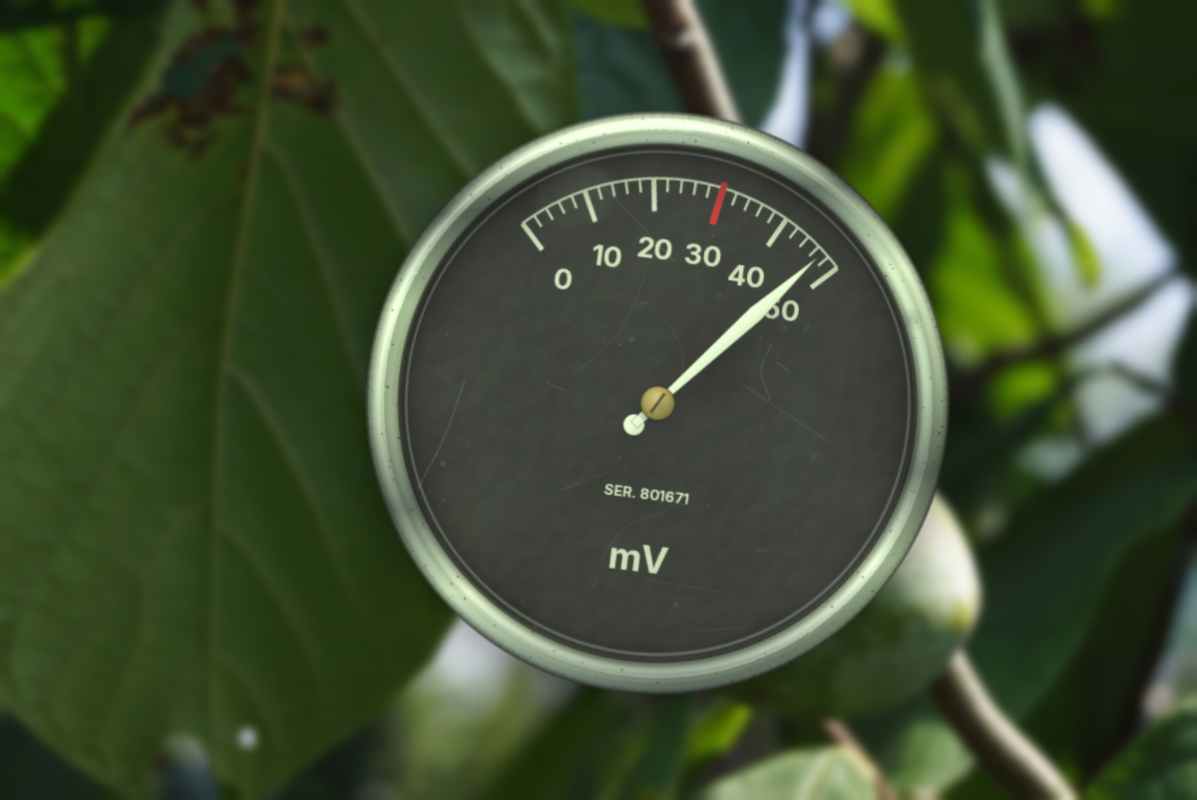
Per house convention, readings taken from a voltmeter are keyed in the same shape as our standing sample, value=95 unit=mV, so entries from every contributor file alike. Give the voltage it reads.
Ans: value=47 unit=mV
